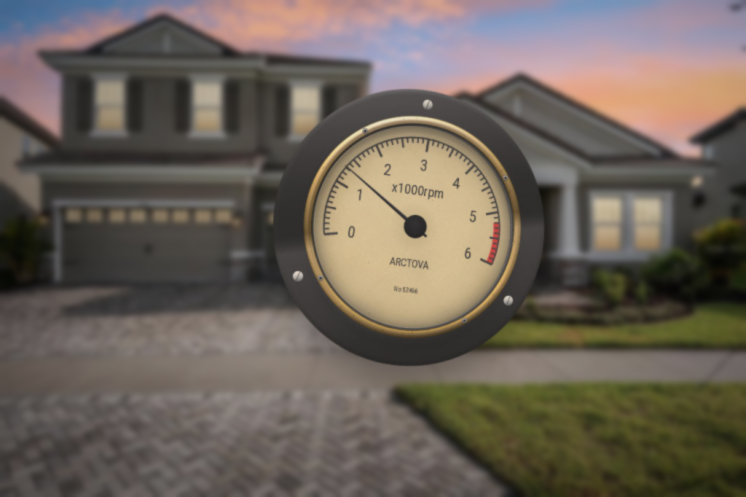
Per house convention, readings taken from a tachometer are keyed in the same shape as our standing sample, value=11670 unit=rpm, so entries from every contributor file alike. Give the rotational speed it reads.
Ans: value=1300 unit=rpm
